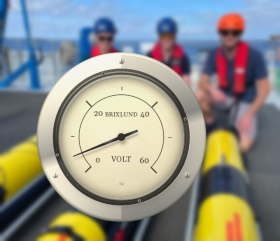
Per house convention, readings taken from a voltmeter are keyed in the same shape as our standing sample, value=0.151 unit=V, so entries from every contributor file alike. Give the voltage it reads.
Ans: value=5 unit=V
